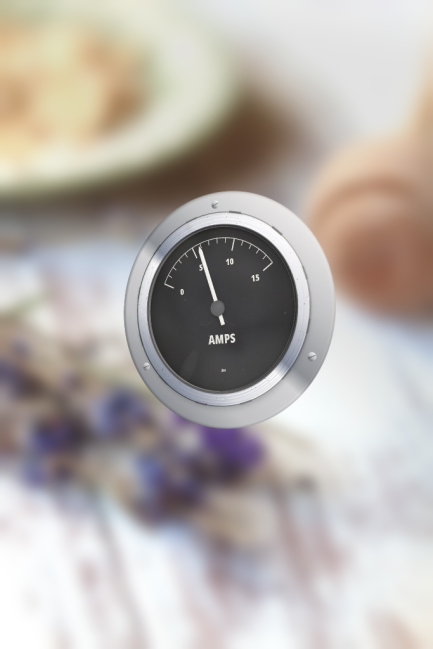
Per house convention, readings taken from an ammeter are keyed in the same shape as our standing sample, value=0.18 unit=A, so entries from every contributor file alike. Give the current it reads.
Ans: value=6 unit=A
